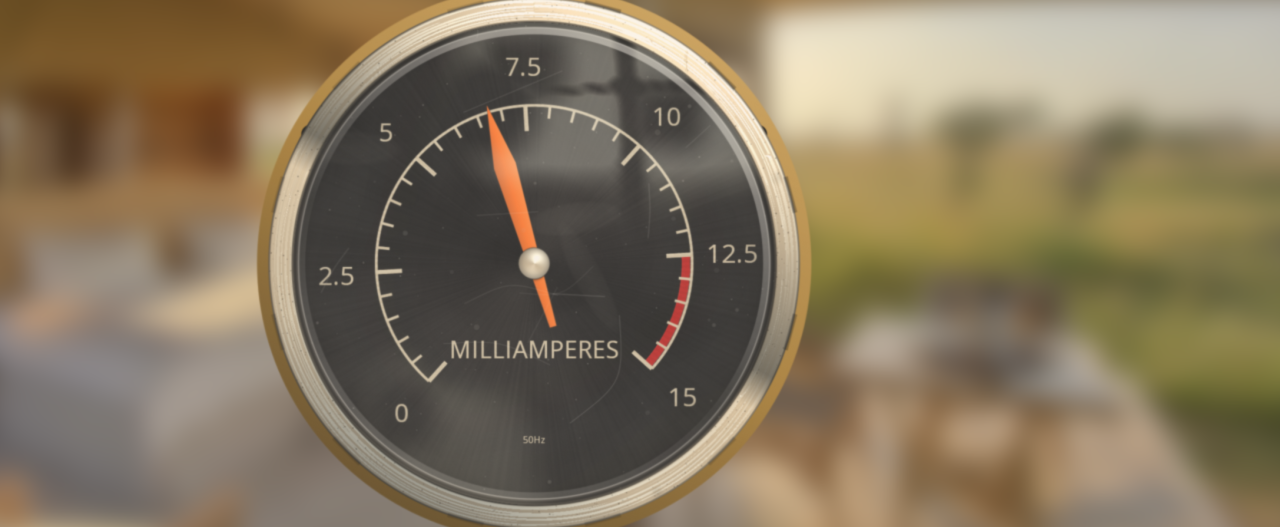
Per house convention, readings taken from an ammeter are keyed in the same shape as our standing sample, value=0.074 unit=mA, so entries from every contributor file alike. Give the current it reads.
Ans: value=6.75 unit=mA
